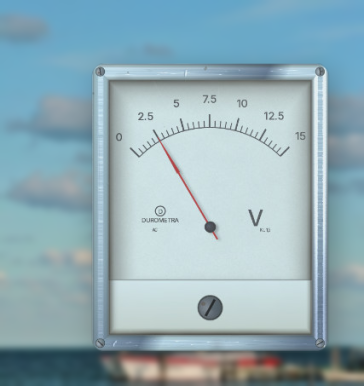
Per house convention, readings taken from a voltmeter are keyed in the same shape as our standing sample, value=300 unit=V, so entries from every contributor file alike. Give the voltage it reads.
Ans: value=2.5 unit=V
